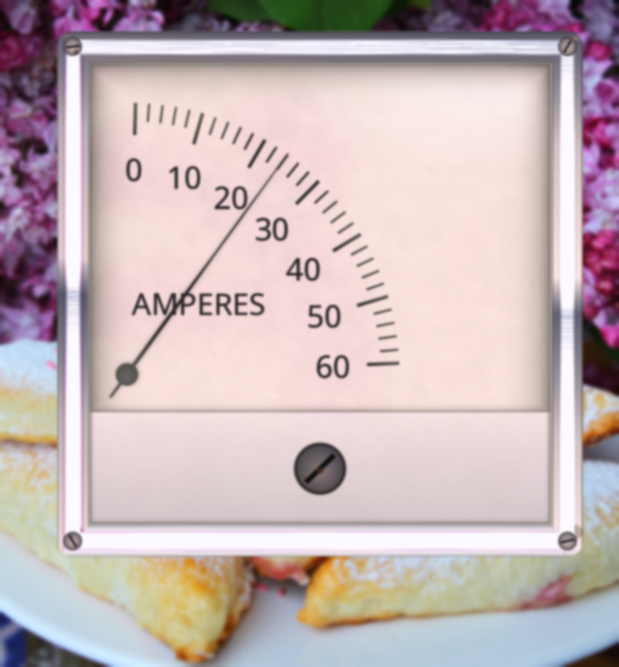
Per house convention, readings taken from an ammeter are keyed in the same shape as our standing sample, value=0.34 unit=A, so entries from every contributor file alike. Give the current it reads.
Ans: value=24 unit=A
